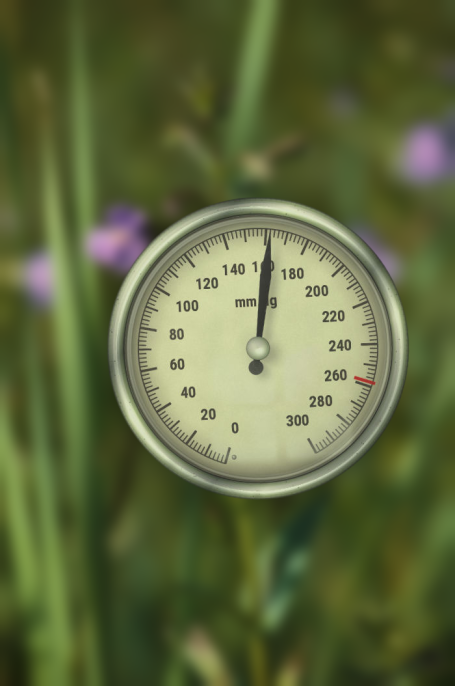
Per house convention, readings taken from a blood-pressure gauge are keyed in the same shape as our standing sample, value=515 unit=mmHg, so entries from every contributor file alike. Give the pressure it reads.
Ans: value=162 unit=mmHg
